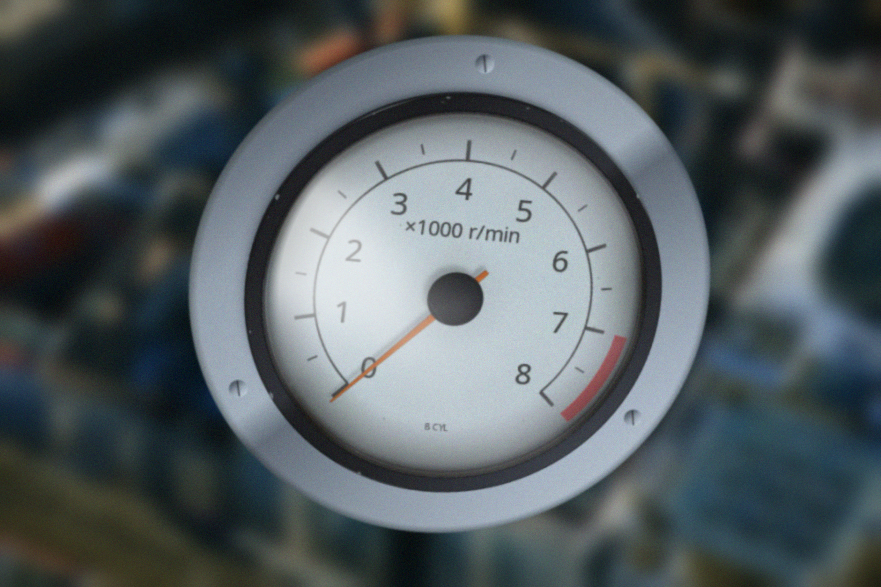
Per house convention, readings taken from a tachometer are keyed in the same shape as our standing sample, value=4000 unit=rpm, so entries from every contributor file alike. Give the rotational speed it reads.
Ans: value=0 unit=rpm
